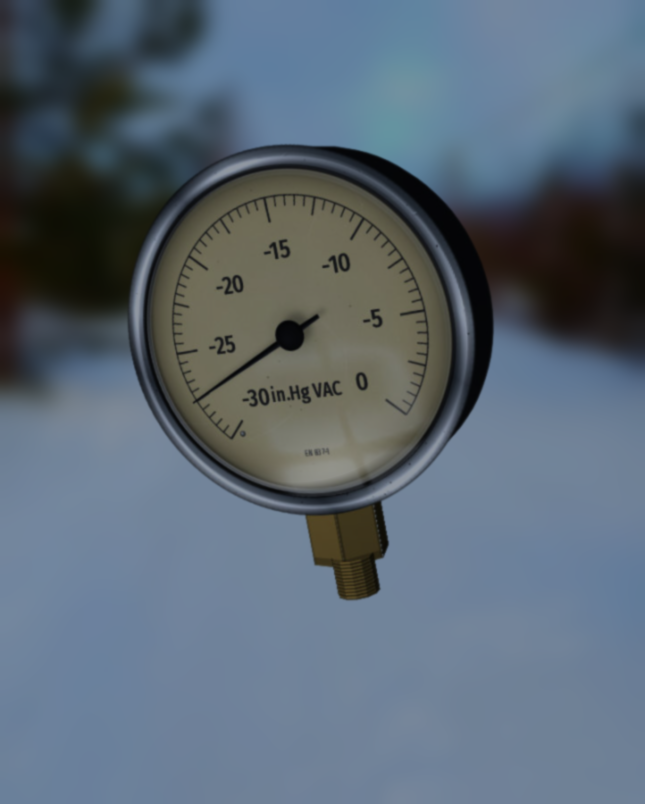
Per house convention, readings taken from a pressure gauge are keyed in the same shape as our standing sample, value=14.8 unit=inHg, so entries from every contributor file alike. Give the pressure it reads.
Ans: value=-27.5 unit=inHg
